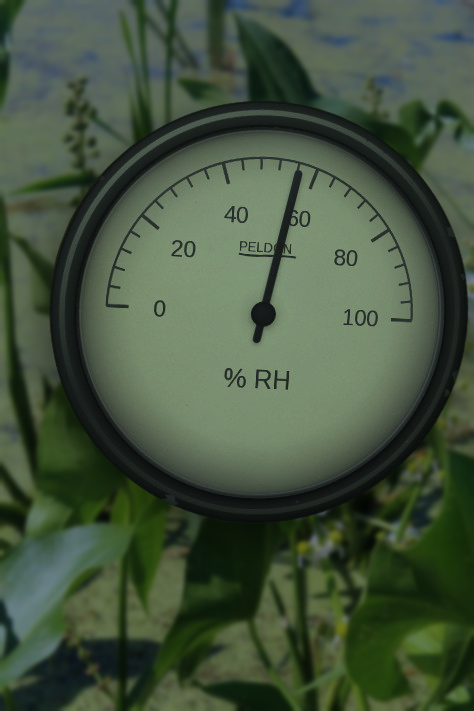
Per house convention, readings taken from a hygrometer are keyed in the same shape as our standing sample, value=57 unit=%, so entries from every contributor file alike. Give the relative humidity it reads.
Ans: value=56 unit=%
